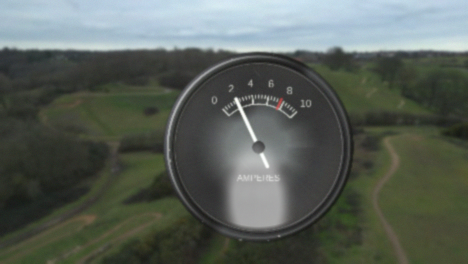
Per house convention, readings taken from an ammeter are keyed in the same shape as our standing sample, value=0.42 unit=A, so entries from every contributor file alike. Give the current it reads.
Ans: value=2 unit=A
